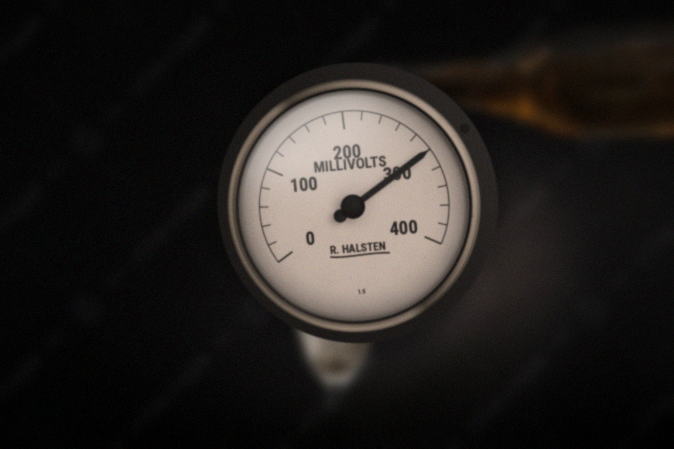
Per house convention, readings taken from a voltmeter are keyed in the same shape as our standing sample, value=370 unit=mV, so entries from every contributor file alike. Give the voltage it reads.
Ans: value=300 unit=mV
